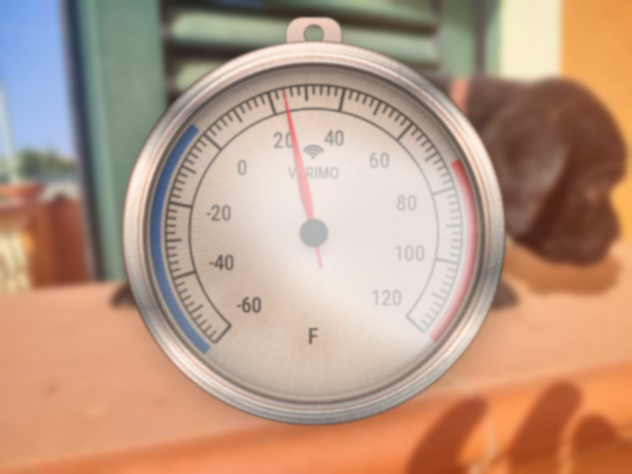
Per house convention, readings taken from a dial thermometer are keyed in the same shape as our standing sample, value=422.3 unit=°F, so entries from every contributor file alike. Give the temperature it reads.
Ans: value=24 unit=°F
